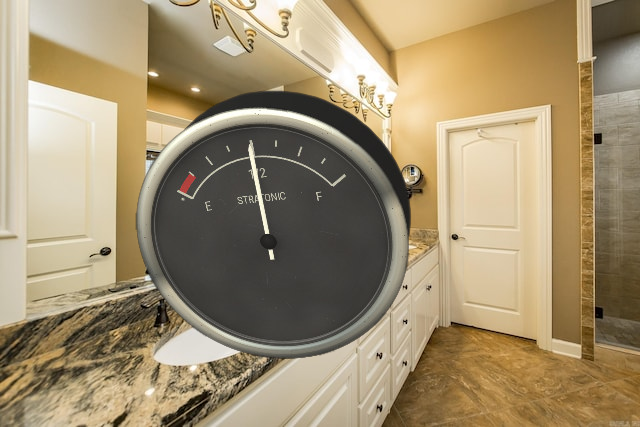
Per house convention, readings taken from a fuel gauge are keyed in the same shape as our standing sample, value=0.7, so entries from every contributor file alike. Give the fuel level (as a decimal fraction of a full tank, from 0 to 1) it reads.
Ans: value=0.5
